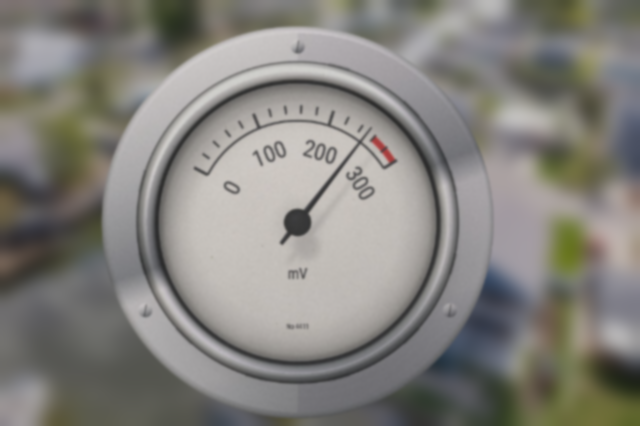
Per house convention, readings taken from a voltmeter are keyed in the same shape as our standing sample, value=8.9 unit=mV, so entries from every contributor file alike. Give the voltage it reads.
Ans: value=250 unit=mV
